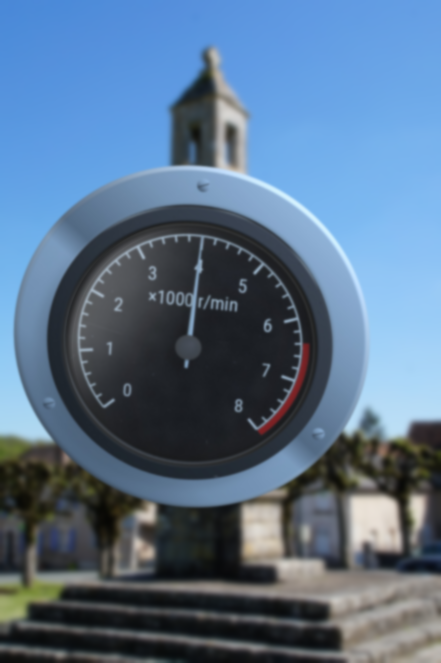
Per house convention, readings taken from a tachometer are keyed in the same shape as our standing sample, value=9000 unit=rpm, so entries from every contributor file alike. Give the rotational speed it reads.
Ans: value=4000 unit=rpm
